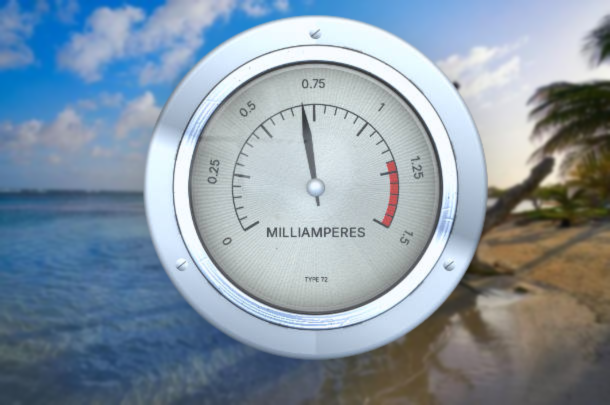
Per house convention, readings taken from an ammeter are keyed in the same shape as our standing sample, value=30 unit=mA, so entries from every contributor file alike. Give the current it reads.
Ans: value=0.7 unit=mA
